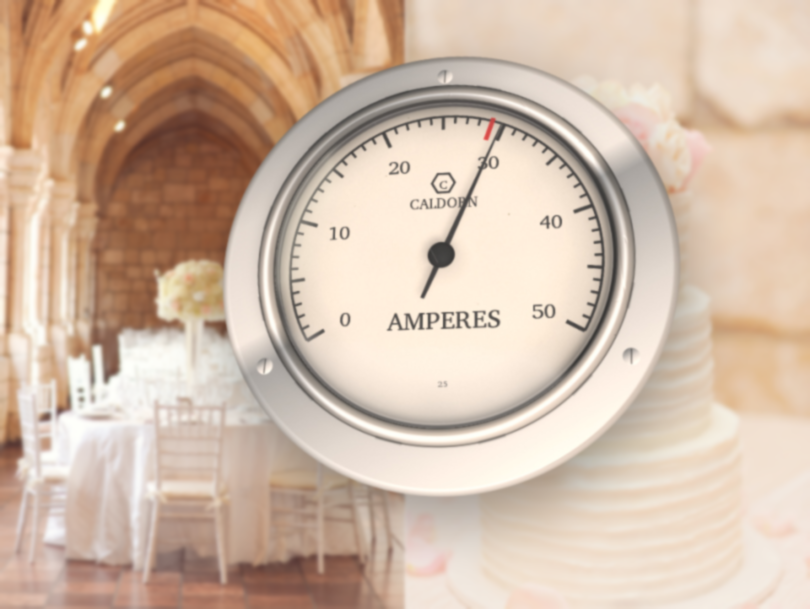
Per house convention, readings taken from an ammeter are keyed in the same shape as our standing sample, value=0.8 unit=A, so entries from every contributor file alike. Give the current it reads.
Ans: value=30 unit=A
